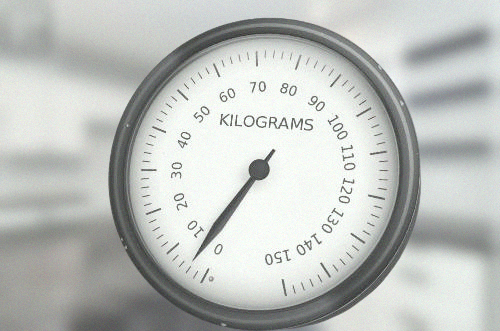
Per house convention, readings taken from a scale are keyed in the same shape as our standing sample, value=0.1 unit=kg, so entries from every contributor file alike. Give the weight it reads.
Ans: value=4 unit=kg
